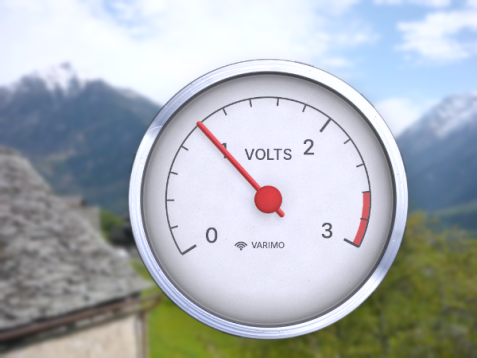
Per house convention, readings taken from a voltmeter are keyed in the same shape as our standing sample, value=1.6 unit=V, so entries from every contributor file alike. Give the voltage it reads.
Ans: value=1 unit=V
